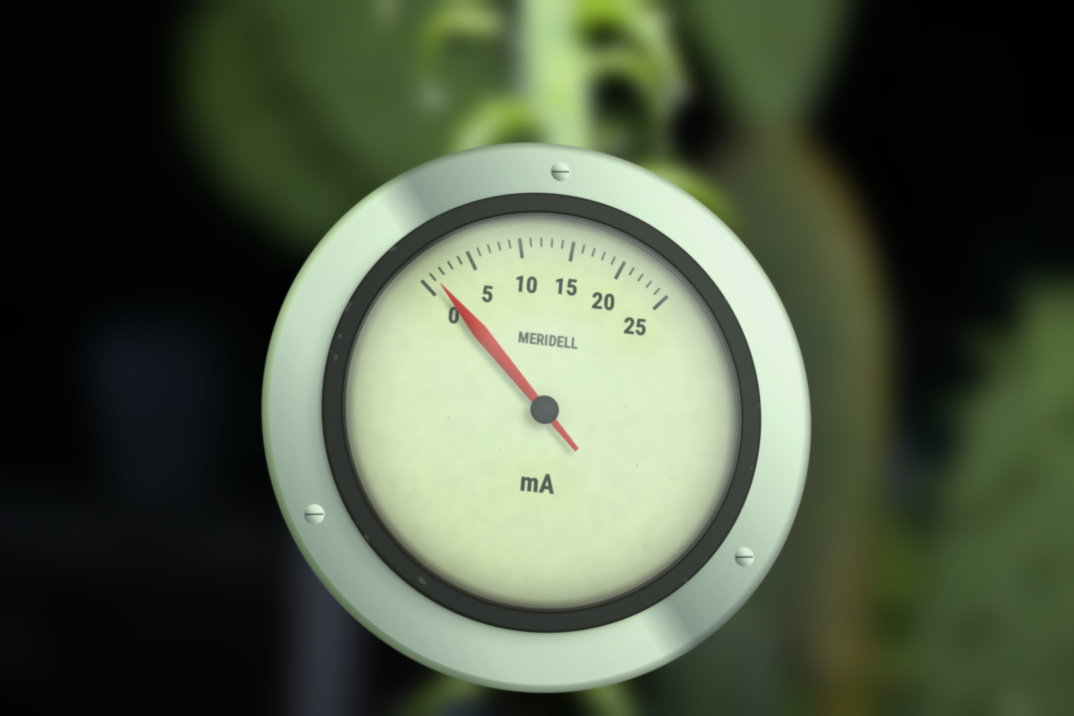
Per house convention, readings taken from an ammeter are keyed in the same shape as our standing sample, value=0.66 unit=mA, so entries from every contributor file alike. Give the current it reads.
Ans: value=1 unit=mA
